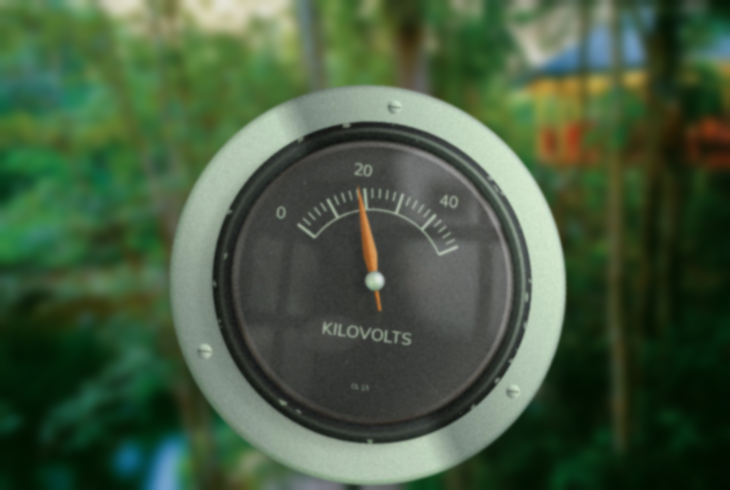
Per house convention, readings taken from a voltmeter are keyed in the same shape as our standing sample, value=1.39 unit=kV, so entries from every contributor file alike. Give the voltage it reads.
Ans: value=18 unit=kV
